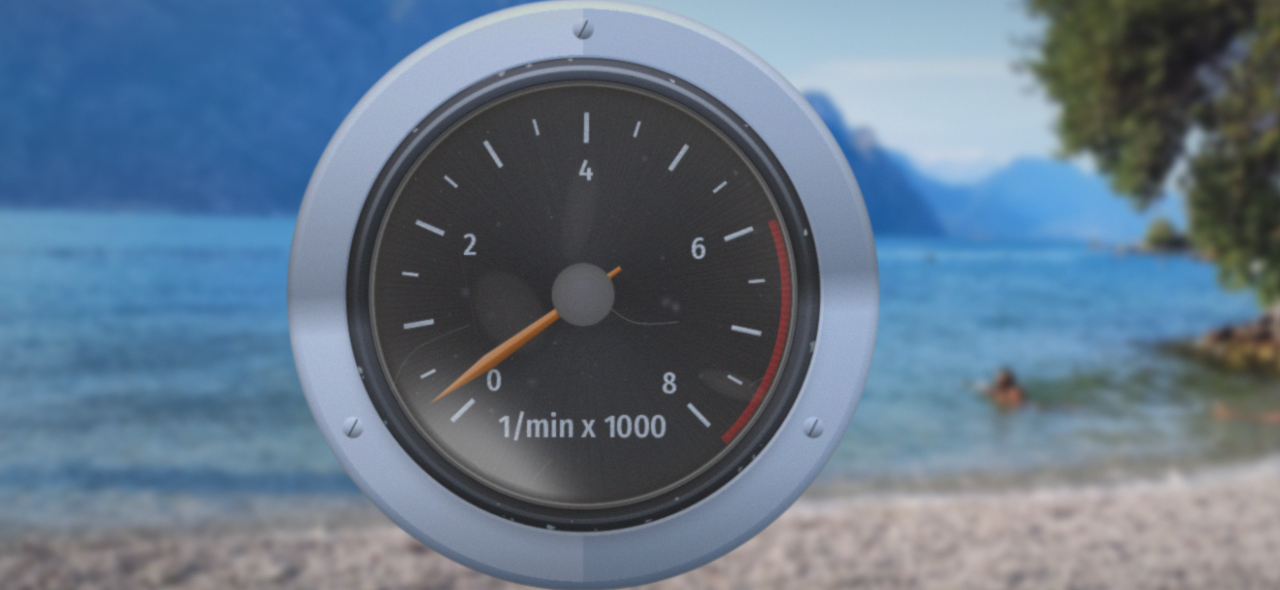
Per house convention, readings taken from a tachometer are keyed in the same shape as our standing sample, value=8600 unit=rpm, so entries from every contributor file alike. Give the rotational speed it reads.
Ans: value=250 unit=rpm
